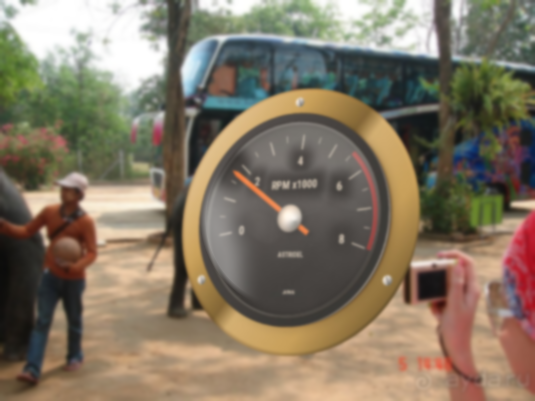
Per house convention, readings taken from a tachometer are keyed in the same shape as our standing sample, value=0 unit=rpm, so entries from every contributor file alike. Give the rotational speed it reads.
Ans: value=1750 unit=rpm
